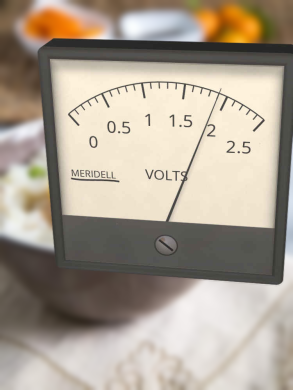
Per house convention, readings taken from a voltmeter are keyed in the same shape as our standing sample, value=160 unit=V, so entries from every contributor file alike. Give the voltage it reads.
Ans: value=1.9 unit=V
